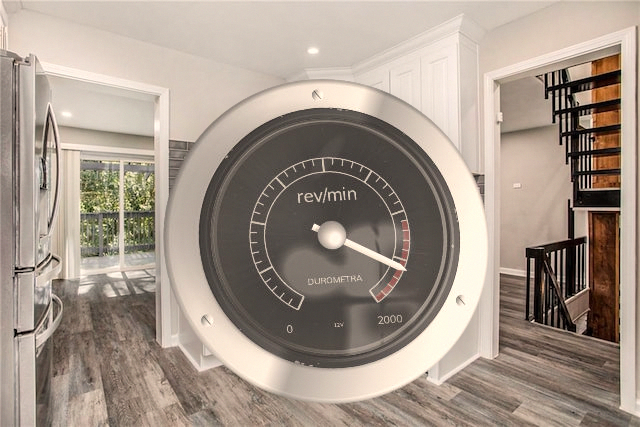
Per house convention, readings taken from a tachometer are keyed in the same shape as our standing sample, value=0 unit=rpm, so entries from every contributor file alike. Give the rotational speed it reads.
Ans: value=1800 unit=rpm
